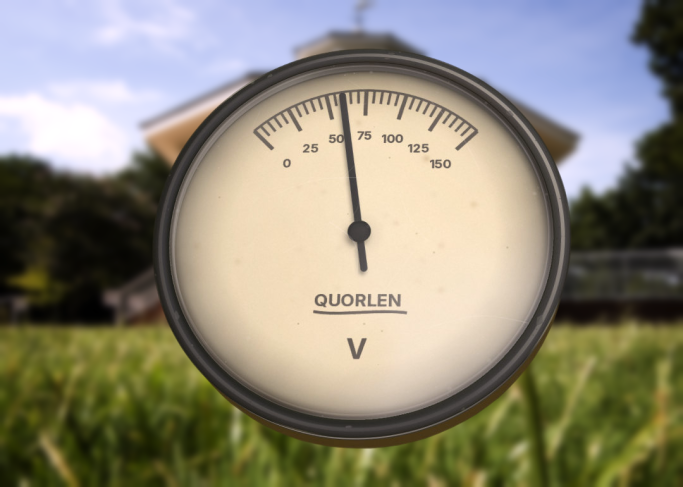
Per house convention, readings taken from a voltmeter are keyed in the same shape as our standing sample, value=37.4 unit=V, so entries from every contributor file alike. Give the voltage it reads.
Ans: value=60 unit=V
